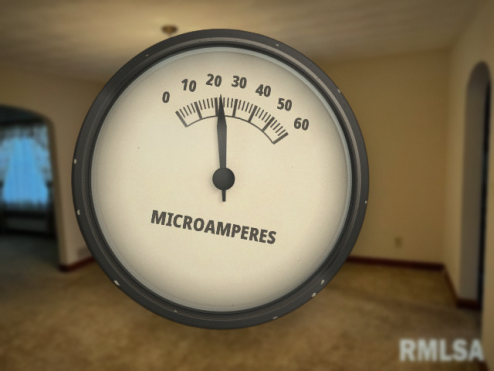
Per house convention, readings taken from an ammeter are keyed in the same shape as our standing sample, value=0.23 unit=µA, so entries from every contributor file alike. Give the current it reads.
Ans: value=22 unit=µA
